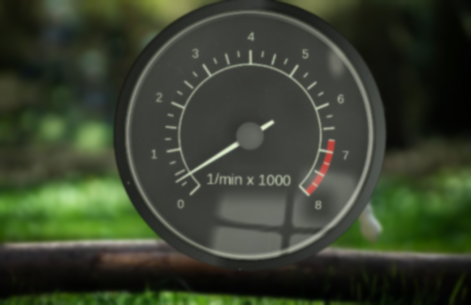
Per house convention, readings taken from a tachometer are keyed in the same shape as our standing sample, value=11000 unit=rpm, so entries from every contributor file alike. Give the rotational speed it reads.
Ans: value=375 unit=rpm
